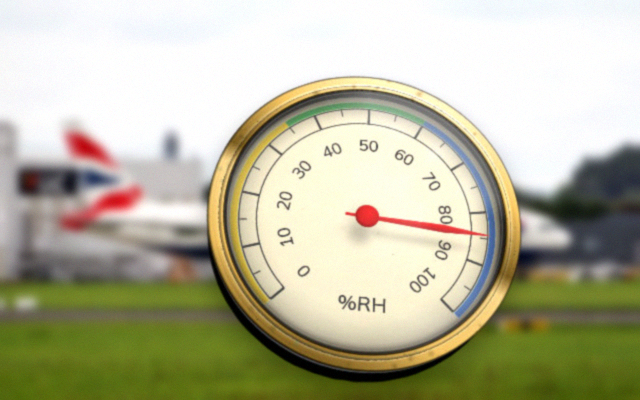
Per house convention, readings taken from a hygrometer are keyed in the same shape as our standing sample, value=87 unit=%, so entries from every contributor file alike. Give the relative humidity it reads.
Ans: value=85 unit=%
